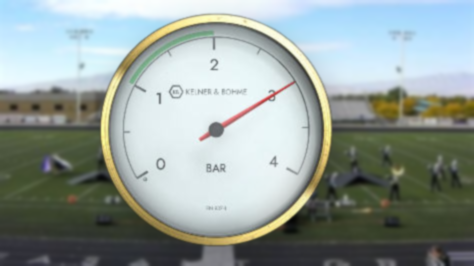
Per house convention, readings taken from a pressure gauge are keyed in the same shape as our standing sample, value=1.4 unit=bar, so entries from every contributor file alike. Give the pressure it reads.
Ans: value=3 unit=bar
